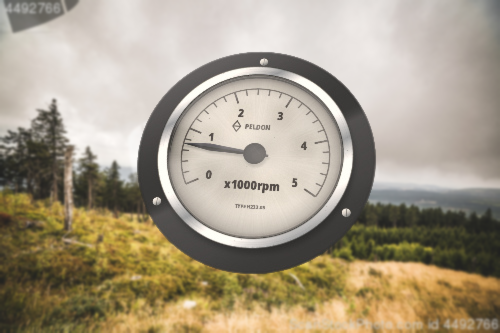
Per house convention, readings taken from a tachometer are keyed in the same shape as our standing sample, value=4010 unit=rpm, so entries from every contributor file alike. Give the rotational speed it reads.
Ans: value=700 unit=rpm
